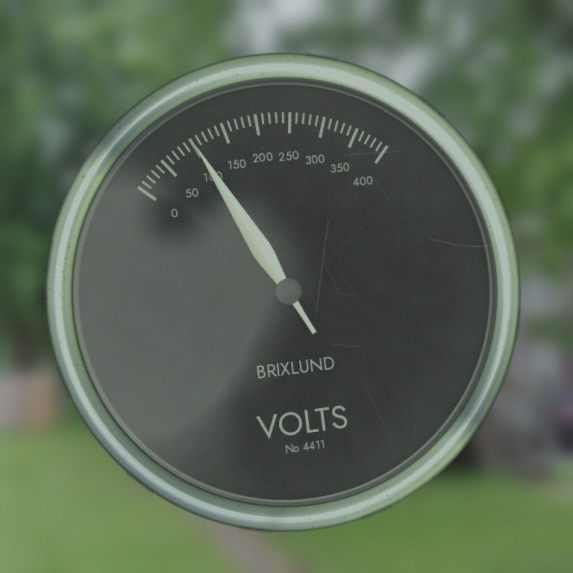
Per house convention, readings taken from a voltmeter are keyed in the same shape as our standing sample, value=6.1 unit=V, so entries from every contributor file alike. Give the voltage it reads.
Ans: value=100 unit=V
